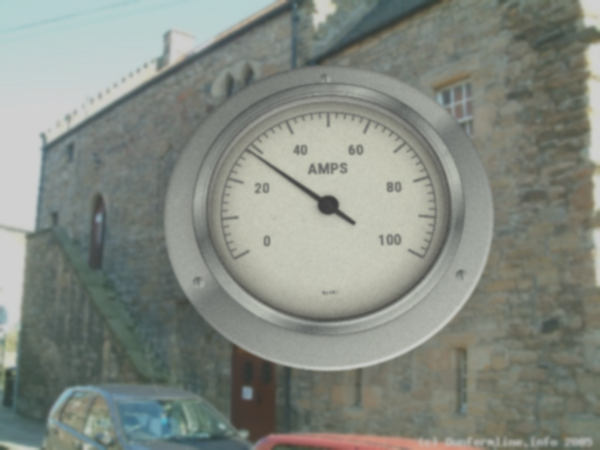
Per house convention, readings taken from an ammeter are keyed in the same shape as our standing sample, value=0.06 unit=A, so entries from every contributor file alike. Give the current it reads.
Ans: value=28 unit=A
